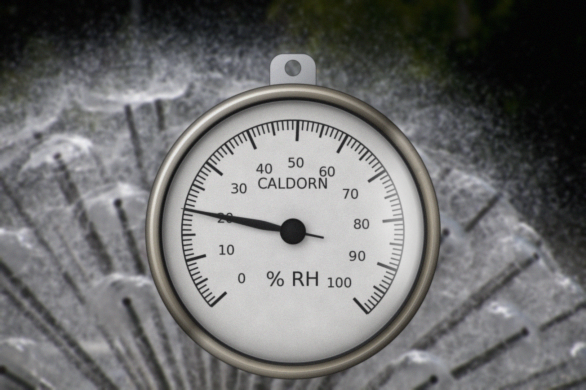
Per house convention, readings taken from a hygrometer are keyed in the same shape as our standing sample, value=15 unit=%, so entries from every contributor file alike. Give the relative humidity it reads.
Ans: value=20 unit=%
